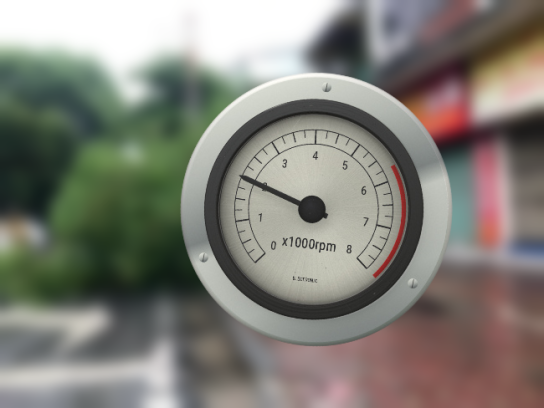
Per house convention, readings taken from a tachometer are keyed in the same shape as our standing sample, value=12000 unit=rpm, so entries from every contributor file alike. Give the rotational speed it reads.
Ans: value=2000 unit=rpm
